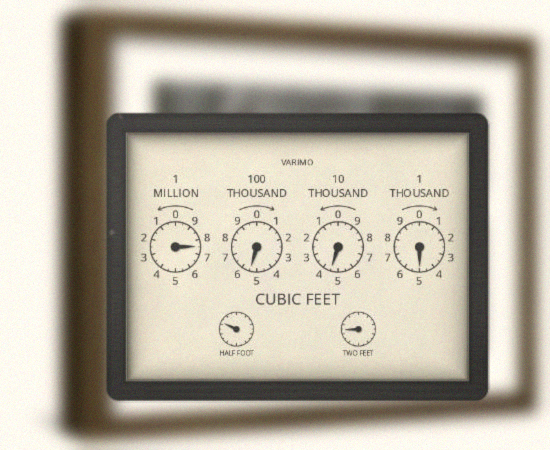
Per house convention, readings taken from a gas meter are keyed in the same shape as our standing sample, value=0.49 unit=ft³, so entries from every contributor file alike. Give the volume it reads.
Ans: value=754500 unit=ft³
